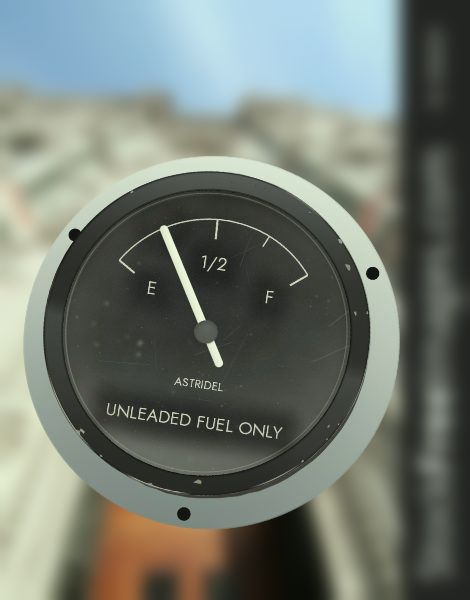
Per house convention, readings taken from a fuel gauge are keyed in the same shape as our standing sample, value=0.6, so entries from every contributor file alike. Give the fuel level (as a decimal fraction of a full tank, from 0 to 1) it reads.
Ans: value=0.25
